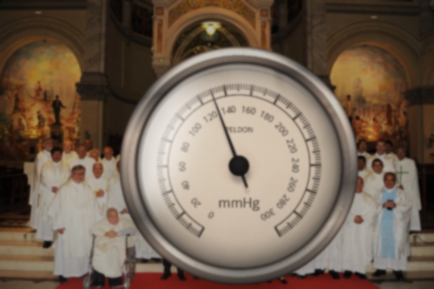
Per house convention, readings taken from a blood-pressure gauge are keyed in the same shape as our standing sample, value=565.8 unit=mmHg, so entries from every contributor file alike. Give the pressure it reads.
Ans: value=130 unit=mmHg
